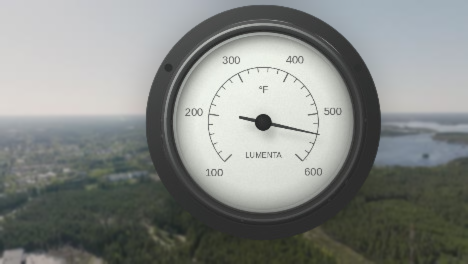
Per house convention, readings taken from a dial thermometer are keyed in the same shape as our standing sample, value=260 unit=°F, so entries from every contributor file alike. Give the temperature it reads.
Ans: value=540 unit=°F
